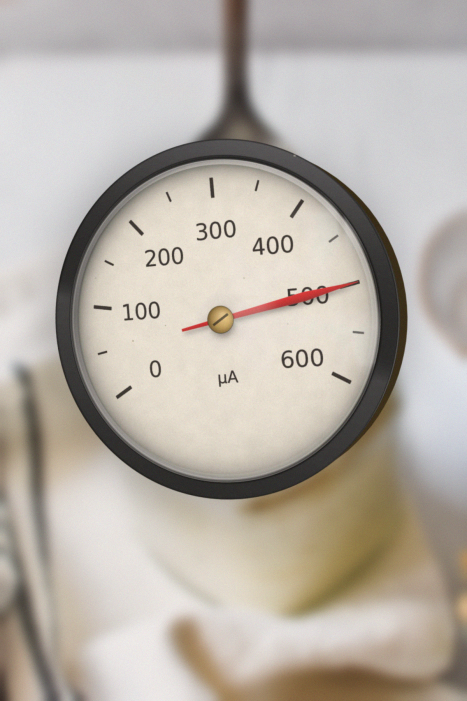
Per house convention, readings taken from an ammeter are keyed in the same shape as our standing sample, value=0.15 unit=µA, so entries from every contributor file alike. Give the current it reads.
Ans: value=500 unit=µA
